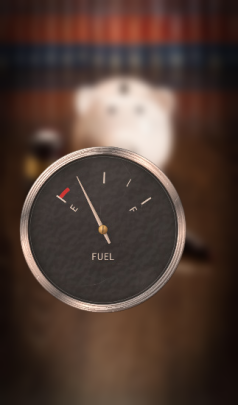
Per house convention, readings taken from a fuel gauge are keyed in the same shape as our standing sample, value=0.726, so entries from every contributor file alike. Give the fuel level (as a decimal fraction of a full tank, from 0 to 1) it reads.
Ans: value=0.25
